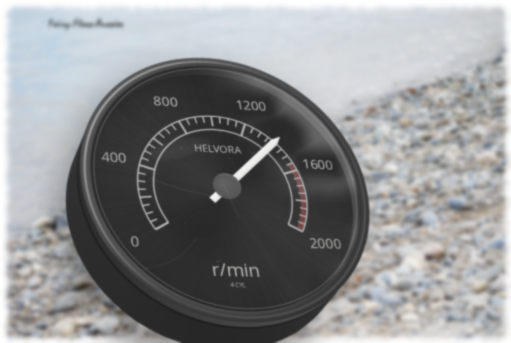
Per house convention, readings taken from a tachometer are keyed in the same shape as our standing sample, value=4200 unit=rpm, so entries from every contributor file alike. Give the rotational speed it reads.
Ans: value=1400 unit=rpm
